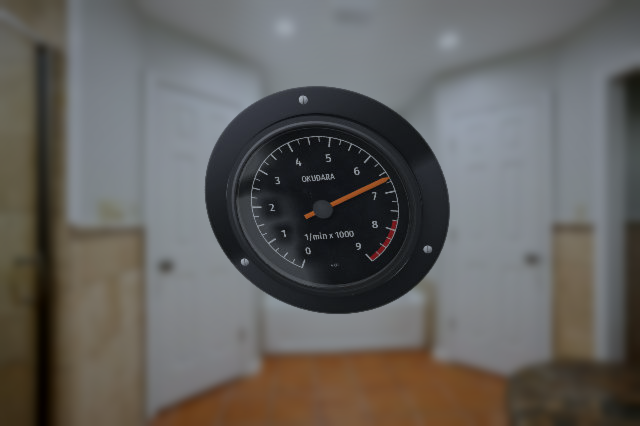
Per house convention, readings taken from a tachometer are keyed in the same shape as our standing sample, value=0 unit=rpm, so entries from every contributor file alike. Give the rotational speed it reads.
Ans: value=6625 unit=rpm
